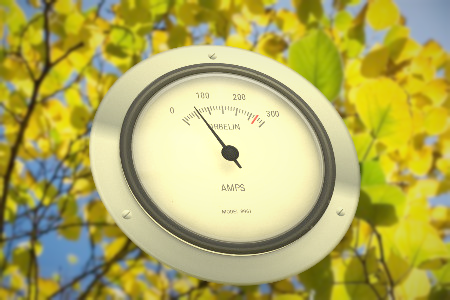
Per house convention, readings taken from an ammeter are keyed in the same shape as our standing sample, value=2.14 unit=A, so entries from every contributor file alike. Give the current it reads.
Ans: value=50 unit=A
